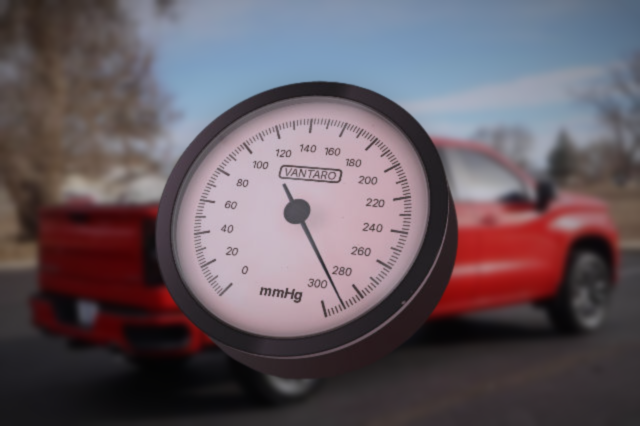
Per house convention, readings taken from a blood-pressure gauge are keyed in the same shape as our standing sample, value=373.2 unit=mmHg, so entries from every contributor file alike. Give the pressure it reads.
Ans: value=290 unit=mmHg
